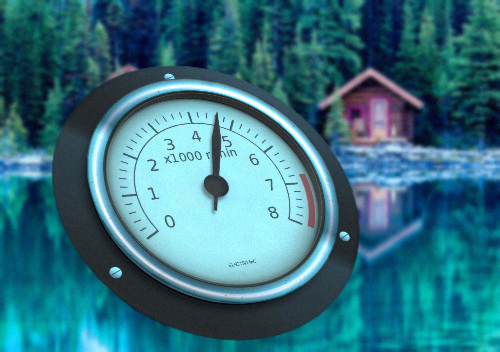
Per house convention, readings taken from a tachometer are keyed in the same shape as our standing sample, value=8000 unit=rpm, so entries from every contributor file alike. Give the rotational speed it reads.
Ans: value=4600 unit=rpm
